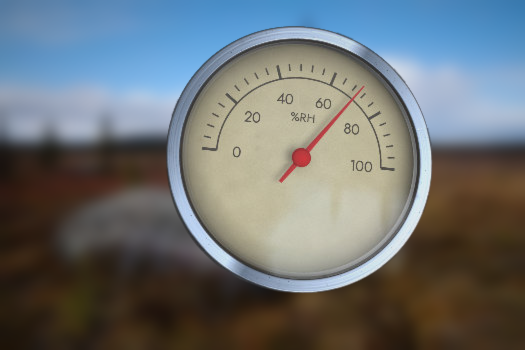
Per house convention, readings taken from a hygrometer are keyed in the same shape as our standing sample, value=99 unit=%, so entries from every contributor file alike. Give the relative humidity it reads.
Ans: value=70 unit=%
